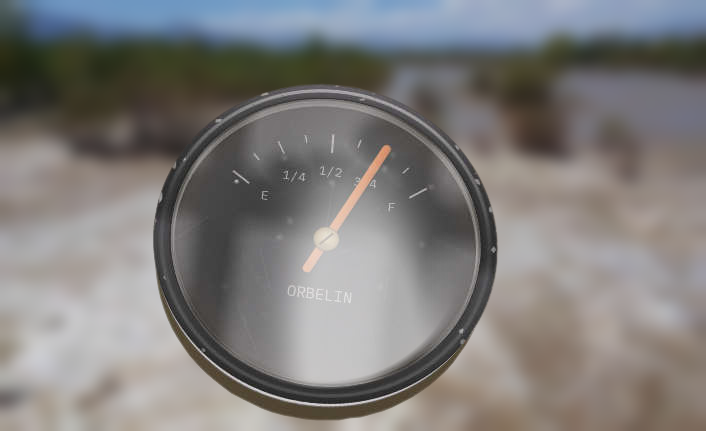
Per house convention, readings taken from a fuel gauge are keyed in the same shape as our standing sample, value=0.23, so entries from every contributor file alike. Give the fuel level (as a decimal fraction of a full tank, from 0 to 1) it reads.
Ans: value=0.75
